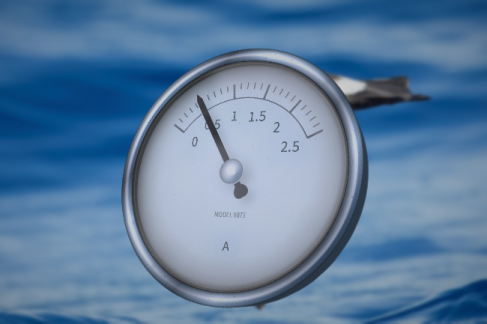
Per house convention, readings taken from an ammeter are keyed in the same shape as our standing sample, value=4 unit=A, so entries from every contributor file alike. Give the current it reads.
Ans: value=0.5 unit=A
